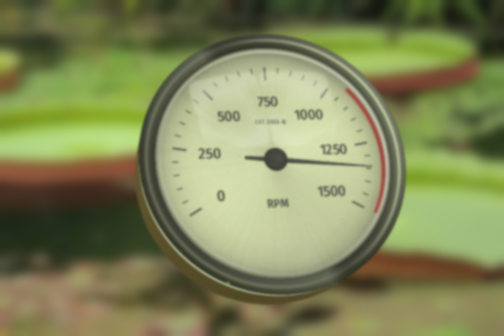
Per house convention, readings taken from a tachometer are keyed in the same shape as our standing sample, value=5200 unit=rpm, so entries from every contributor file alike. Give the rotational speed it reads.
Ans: value=1350 unit=rpm
